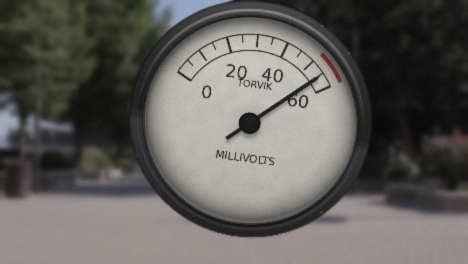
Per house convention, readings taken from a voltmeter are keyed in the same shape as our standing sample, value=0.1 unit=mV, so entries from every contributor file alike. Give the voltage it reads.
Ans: value=55 unit=mV
